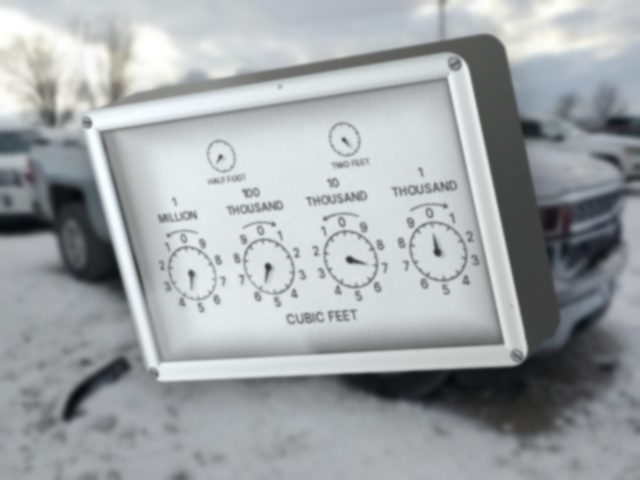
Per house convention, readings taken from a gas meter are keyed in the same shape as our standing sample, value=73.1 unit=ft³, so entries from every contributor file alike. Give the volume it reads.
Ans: value=457000 unit=ft³
